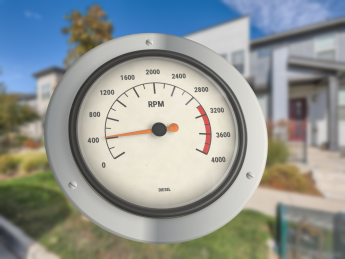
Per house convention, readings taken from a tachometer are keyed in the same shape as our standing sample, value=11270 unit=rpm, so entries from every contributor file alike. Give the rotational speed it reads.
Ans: value=400 unit=rpm
